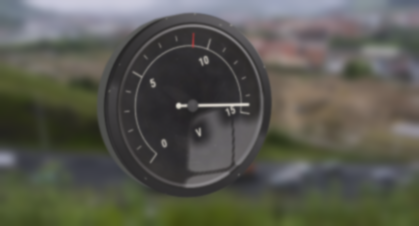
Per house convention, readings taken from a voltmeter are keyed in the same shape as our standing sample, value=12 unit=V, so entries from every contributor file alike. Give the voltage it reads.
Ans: value=14.5 unit=V
